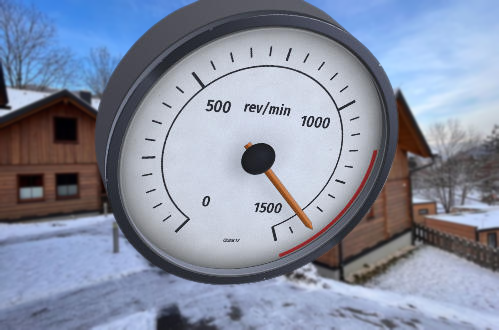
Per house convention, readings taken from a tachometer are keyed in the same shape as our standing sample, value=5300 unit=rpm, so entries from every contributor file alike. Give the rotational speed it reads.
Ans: value=1400 unit=rpm
